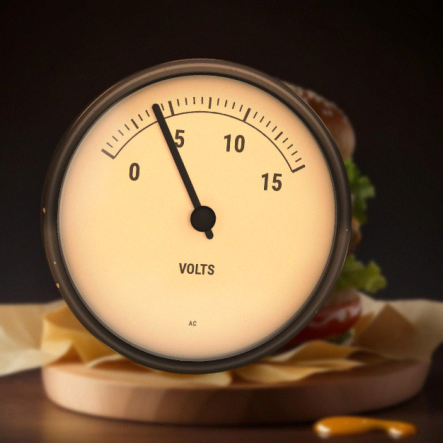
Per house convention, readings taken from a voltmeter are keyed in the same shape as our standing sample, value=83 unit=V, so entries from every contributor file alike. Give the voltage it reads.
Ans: value=4 unit=V
